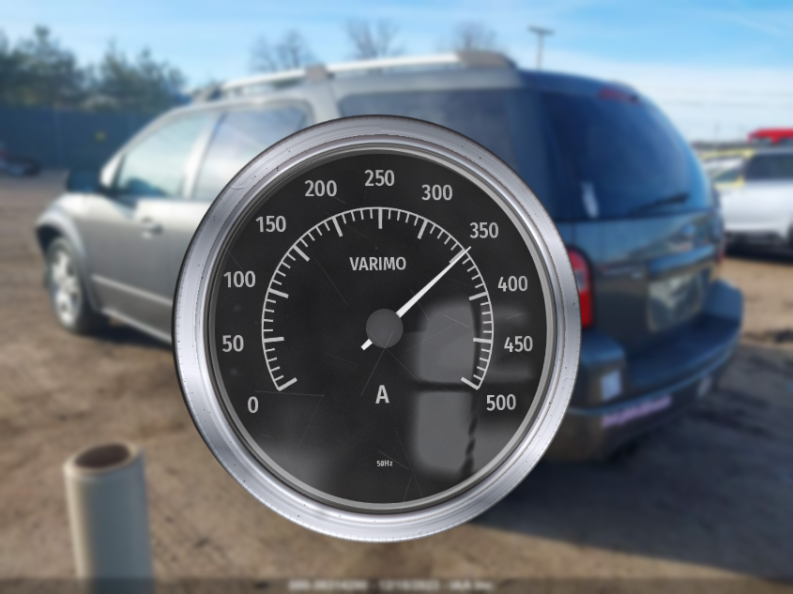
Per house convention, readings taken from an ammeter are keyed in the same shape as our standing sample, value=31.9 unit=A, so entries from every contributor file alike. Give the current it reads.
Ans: value=350 unit=A
